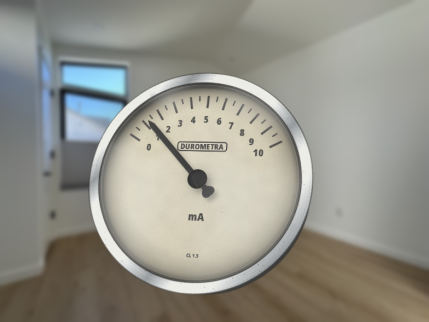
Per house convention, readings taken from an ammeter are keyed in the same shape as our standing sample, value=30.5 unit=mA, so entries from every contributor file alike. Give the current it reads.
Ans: value=1.25 unit=mA
